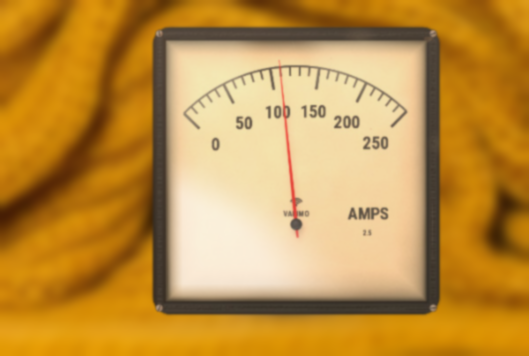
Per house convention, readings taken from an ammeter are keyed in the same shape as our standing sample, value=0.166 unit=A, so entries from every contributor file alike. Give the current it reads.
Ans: value=110 unit=A
